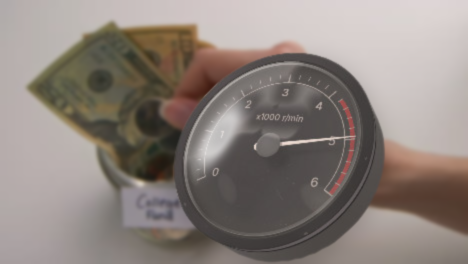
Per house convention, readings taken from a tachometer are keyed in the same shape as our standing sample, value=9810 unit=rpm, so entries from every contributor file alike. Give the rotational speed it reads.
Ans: value=5000 unit=rpm
